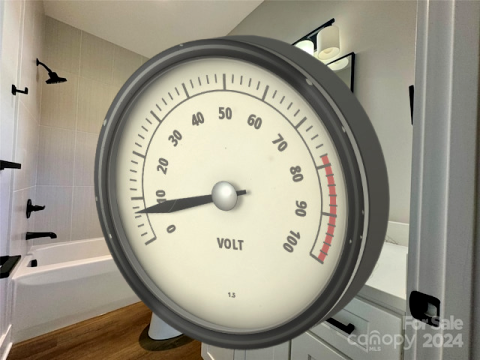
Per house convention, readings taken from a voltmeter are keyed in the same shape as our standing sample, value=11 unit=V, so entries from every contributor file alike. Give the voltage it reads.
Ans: value=7 unit=V
